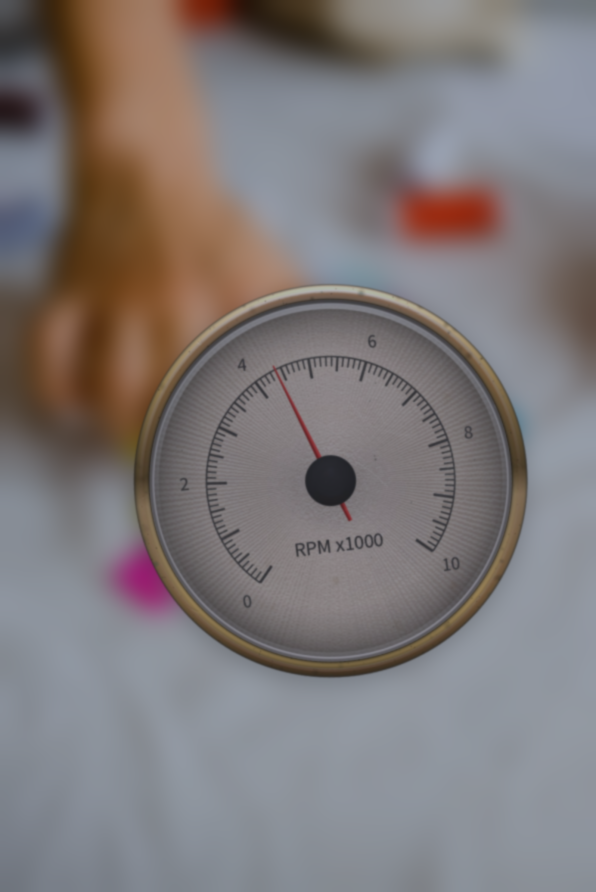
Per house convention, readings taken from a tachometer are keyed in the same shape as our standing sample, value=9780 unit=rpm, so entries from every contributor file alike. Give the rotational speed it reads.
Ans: value=4400 unit=rpm
